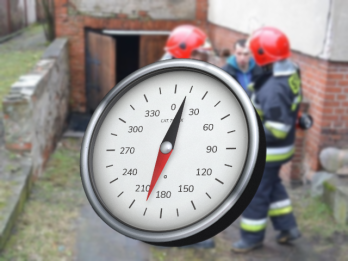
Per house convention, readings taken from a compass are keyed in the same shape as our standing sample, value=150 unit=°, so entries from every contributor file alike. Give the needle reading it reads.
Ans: value=195 unit=°
